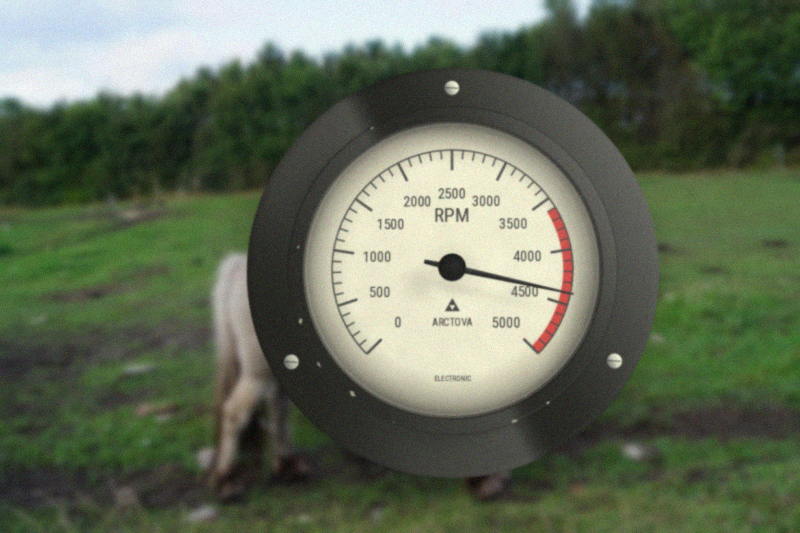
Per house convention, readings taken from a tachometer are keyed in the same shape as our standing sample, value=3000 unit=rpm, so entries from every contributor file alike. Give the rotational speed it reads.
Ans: value=4400 unit=rpm
